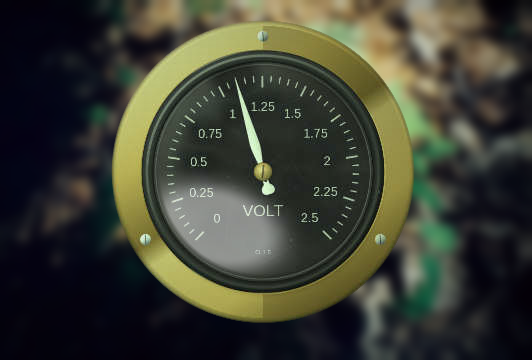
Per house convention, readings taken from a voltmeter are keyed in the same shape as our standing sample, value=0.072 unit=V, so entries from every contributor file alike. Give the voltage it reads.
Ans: value=1.1 unit=V
